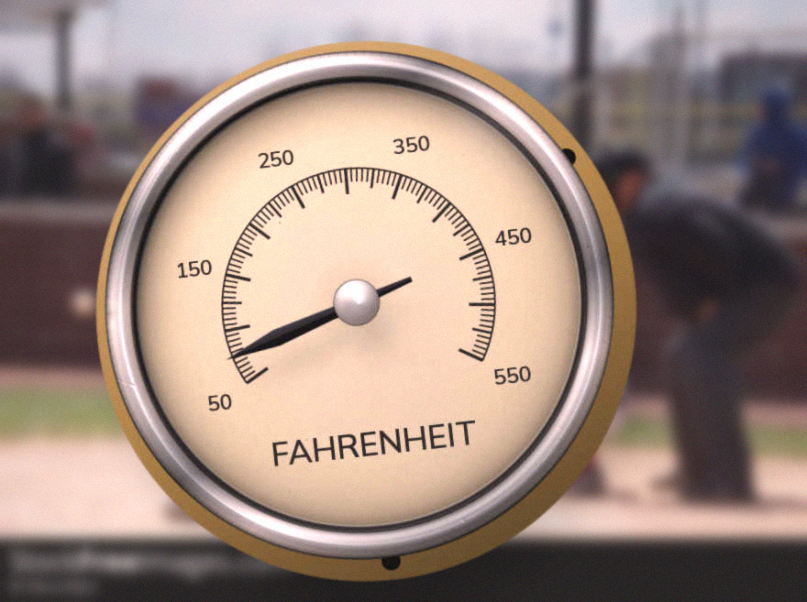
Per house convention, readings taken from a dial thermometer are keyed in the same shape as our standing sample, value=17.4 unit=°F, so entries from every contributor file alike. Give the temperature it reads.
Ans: value=75 unit=°F
